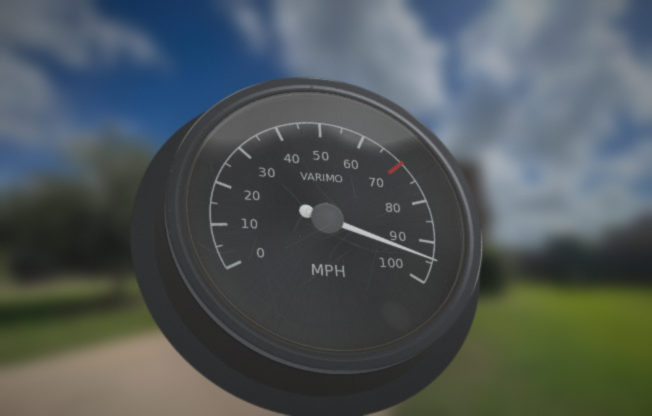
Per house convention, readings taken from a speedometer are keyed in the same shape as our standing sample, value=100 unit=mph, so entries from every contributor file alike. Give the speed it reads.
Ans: value=95 unit=mph
